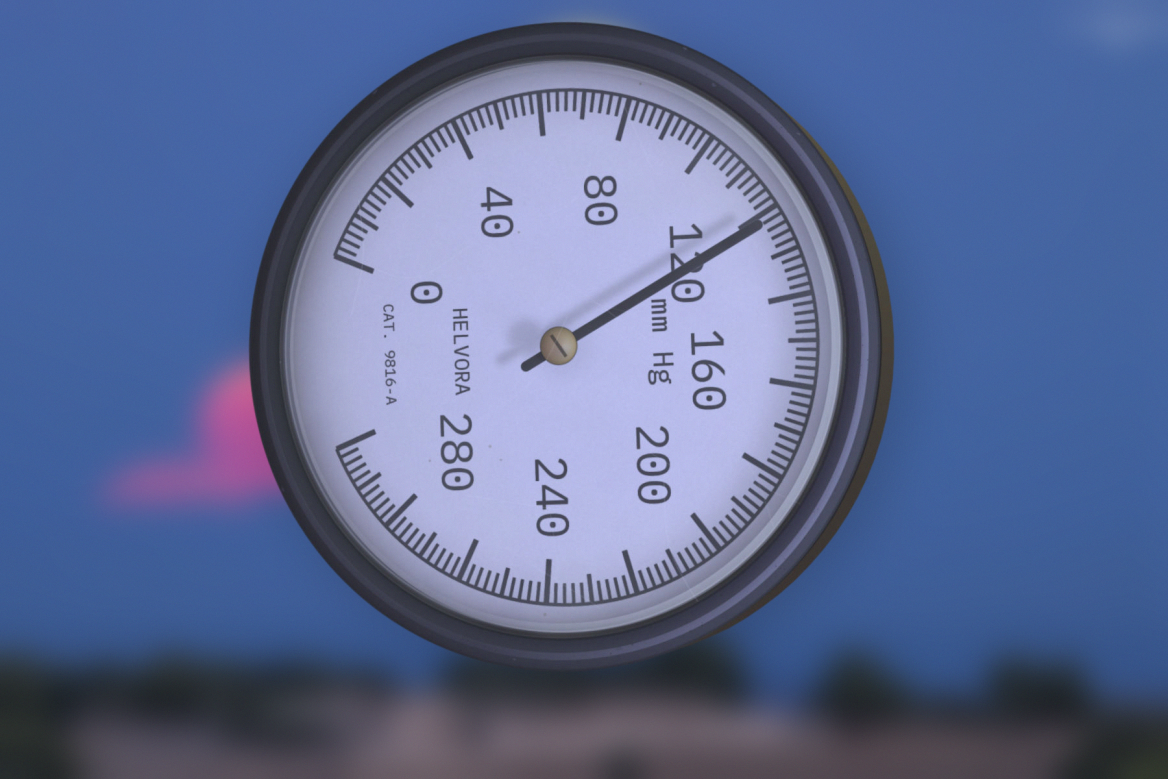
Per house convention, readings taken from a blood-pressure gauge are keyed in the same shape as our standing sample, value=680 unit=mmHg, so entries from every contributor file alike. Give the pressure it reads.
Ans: value=122 unit=mmHg
